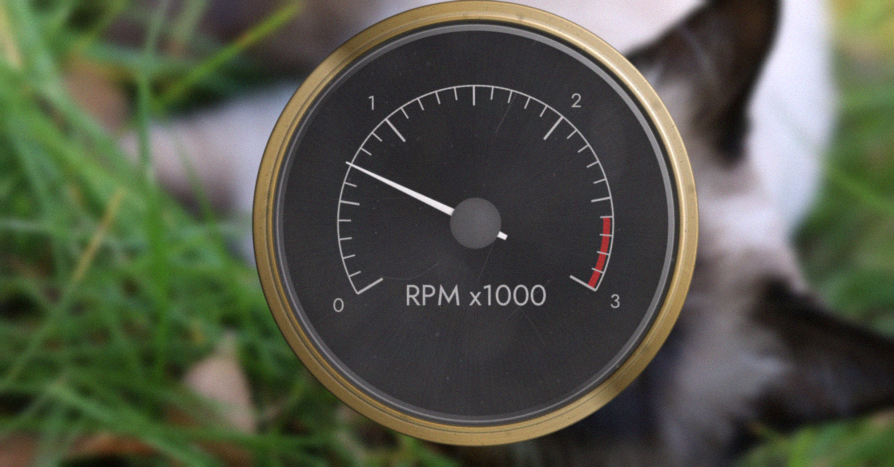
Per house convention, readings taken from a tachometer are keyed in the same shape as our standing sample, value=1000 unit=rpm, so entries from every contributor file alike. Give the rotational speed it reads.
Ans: value=700 unit=rpm
